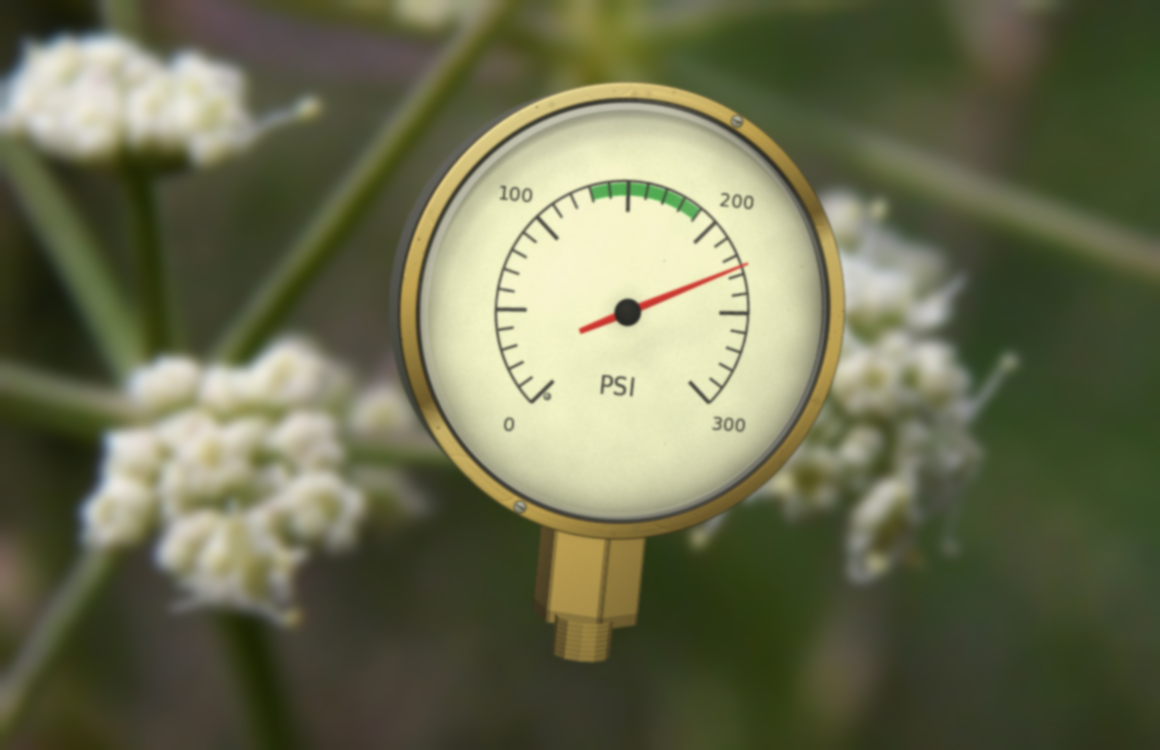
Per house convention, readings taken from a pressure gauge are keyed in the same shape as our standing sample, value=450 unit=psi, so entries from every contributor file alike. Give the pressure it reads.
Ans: value=225 unit=psi
